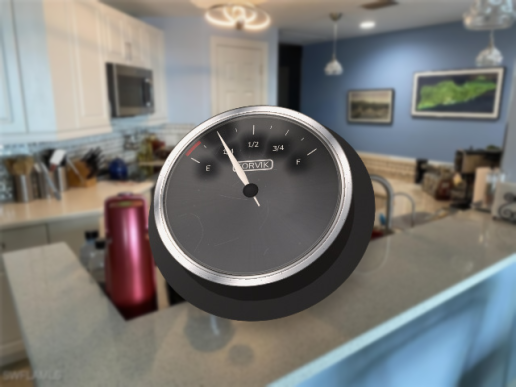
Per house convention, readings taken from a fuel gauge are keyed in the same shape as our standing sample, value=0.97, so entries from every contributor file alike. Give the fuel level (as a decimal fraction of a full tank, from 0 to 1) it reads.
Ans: value=0.25
